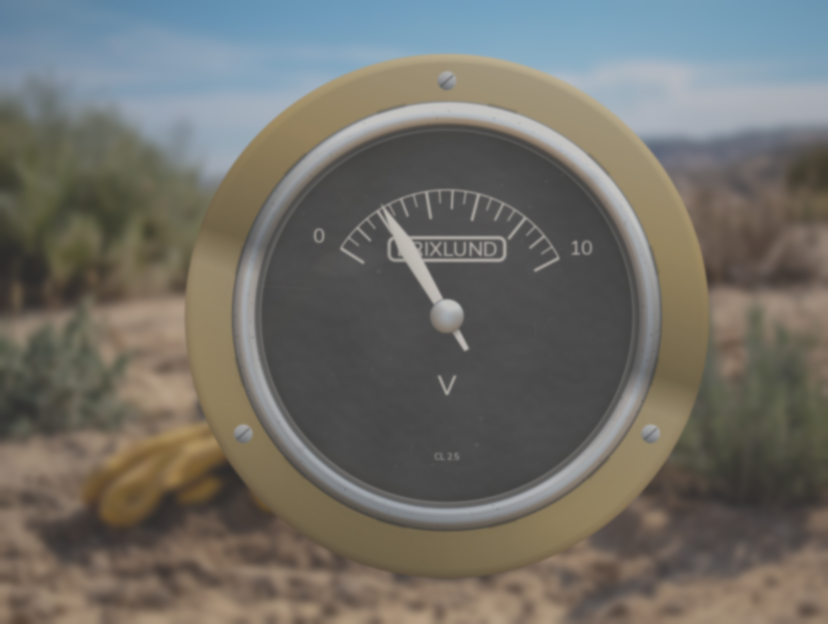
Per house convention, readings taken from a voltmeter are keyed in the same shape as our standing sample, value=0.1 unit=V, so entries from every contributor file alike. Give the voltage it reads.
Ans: value=2.25 unit=V
